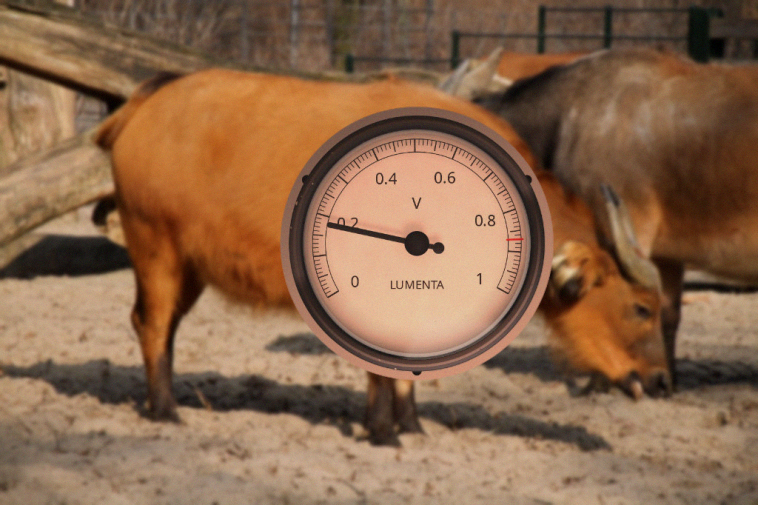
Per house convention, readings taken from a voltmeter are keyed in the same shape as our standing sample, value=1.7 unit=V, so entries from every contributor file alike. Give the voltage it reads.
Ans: value=0.18 unit=V
